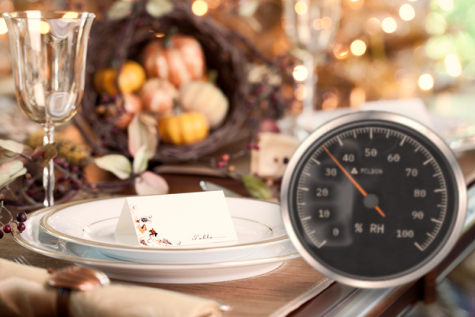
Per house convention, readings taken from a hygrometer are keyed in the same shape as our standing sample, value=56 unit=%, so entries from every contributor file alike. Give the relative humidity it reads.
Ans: value=35 unit=%
